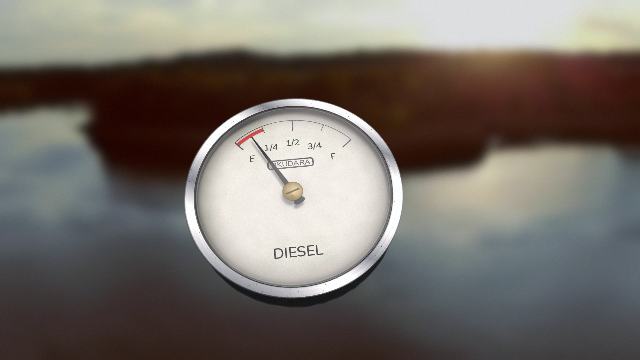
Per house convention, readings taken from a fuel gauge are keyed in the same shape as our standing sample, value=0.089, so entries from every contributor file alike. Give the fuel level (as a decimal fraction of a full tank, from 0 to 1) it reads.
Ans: value=0.125
